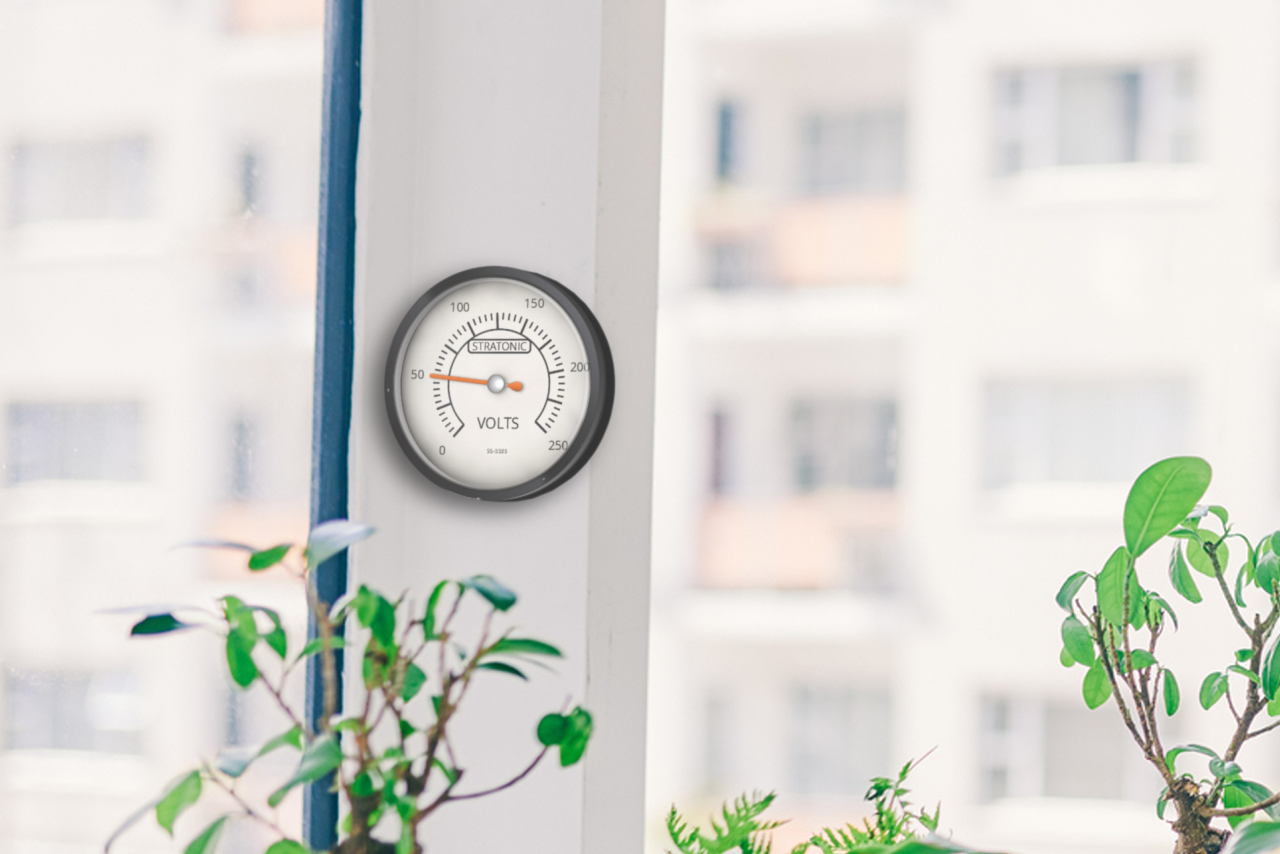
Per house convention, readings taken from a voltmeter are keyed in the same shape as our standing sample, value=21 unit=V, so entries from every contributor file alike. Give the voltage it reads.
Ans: value=50 unit=V
